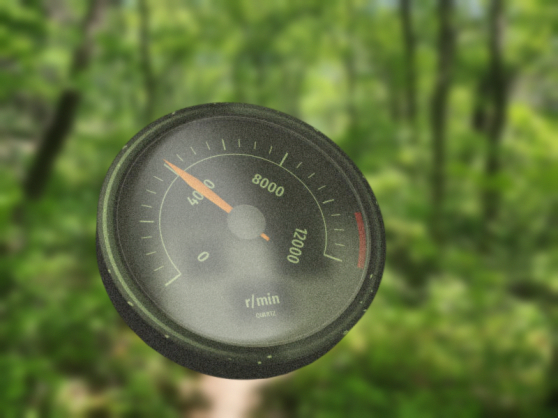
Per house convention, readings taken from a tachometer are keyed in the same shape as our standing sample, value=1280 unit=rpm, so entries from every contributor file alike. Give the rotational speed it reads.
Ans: value=4000 unit=rpm
